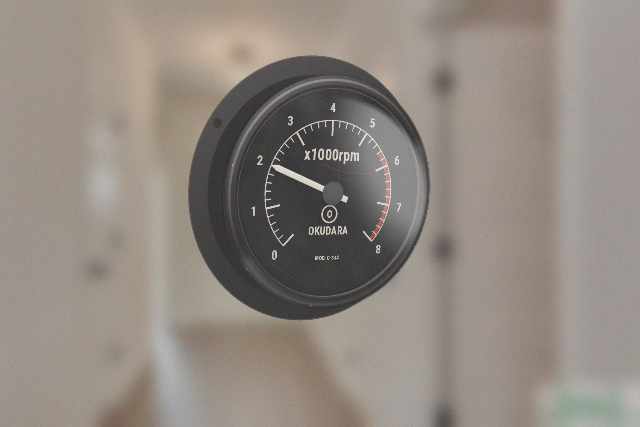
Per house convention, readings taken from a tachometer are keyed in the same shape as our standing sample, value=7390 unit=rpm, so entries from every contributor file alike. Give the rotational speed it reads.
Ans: value=2000 unit=rpm
